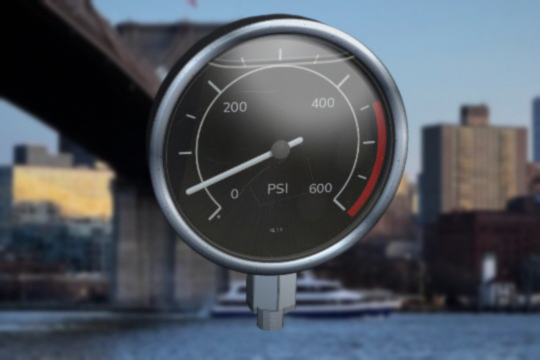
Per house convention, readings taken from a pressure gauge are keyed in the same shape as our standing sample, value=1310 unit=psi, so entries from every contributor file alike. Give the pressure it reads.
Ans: value=50 unit=psi
